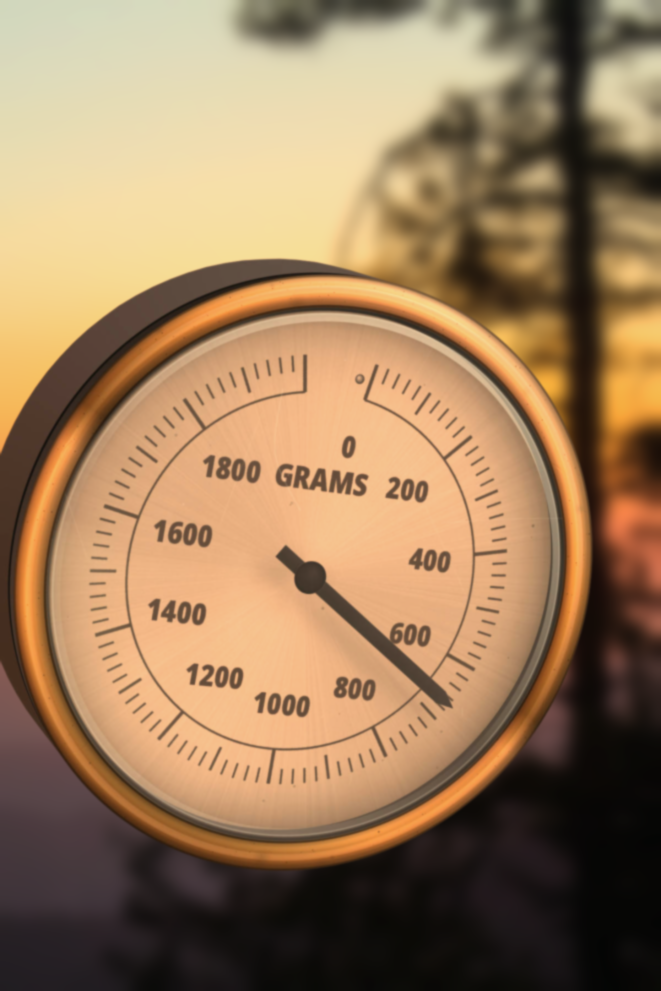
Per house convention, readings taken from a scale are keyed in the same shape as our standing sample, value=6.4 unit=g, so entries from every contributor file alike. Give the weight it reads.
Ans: value=670 unit=g
